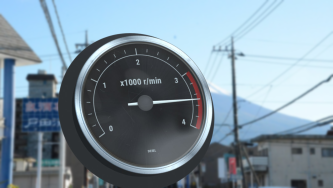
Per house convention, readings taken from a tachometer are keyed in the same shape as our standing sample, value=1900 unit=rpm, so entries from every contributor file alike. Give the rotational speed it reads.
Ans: value=3500 unit=rpm
